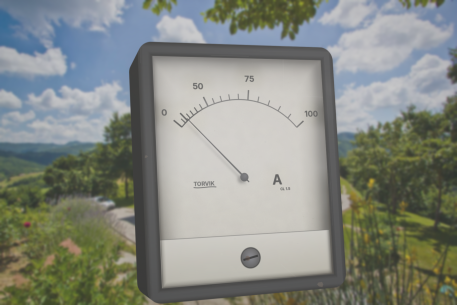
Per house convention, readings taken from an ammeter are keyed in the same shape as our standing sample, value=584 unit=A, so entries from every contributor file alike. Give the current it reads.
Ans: value=25 unit=A
